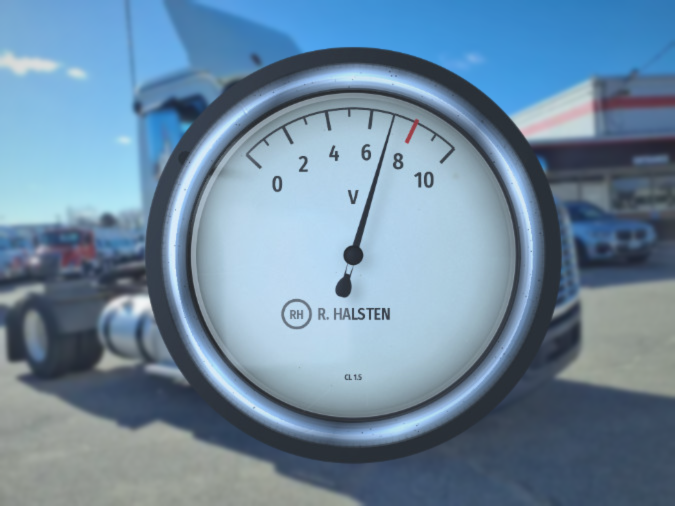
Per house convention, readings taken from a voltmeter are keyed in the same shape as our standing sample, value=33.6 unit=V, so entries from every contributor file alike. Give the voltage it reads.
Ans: value=7 unit=V
